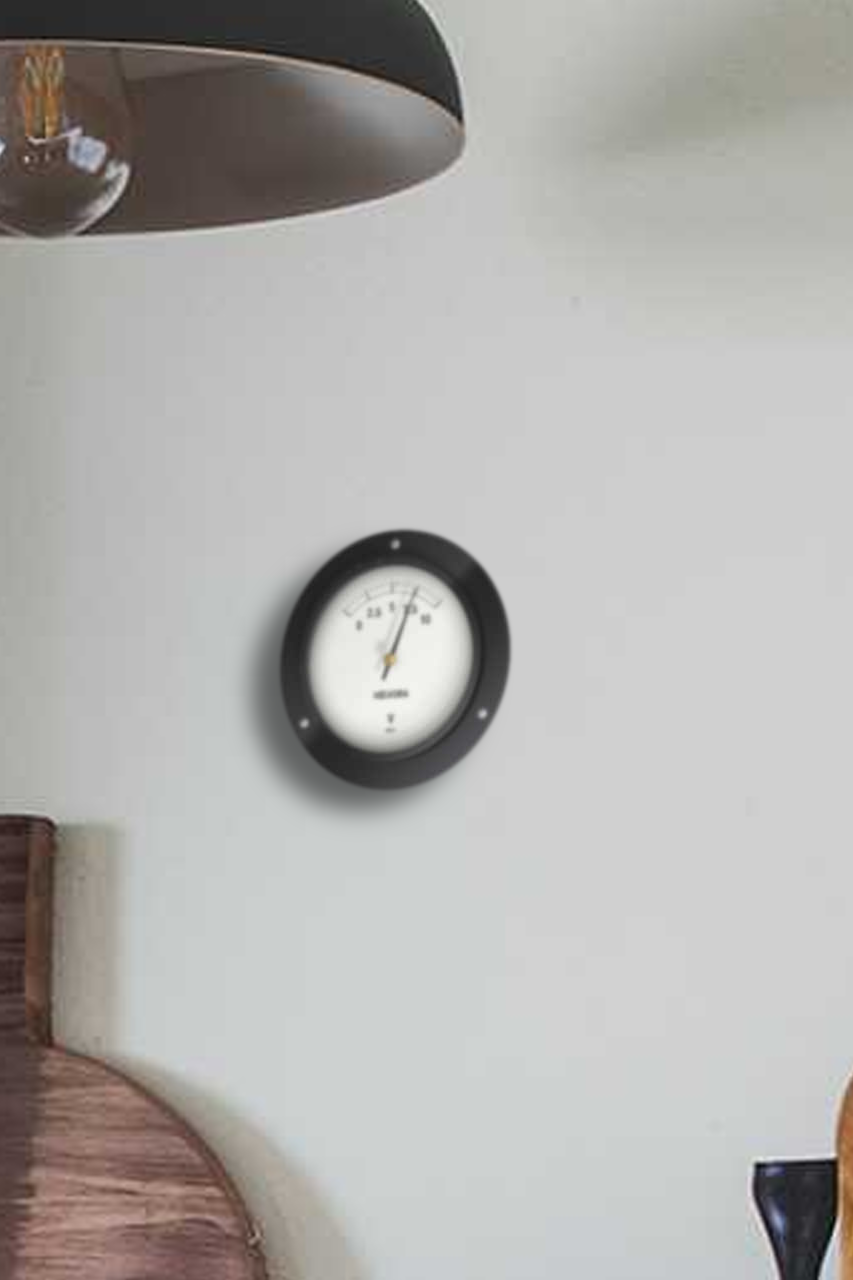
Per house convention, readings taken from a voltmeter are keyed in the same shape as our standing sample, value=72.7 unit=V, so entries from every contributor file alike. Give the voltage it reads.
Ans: value=7.5 unit=V
